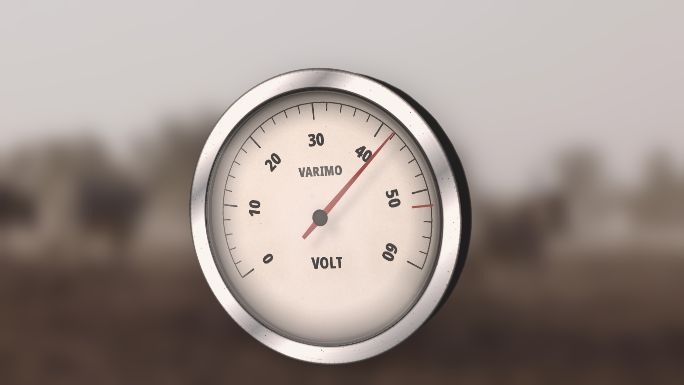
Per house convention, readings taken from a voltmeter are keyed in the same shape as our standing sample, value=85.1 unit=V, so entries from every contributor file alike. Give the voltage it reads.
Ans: value=42 unit=V
